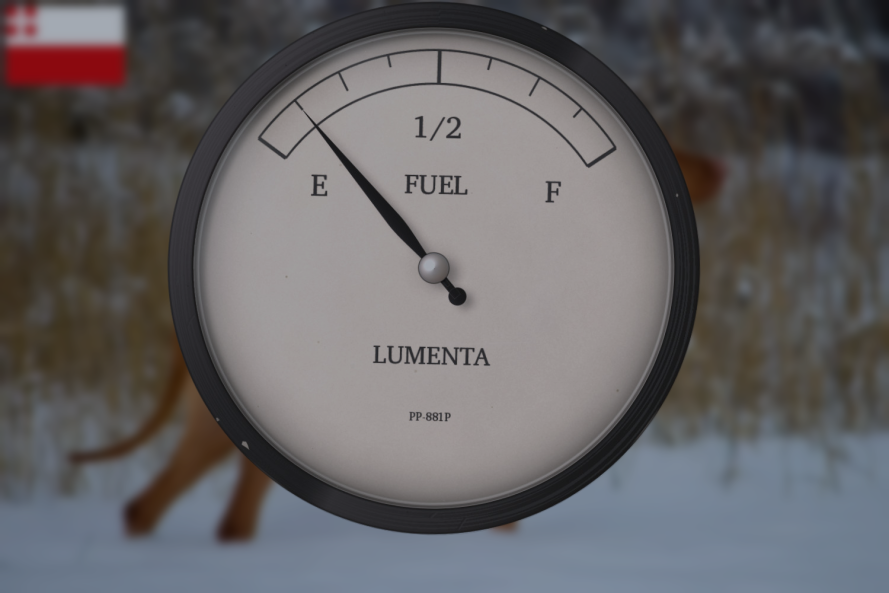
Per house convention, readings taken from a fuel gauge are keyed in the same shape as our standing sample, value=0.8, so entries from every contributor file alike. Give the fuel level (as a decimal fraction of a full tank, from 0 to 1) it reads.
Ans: value=0.125
